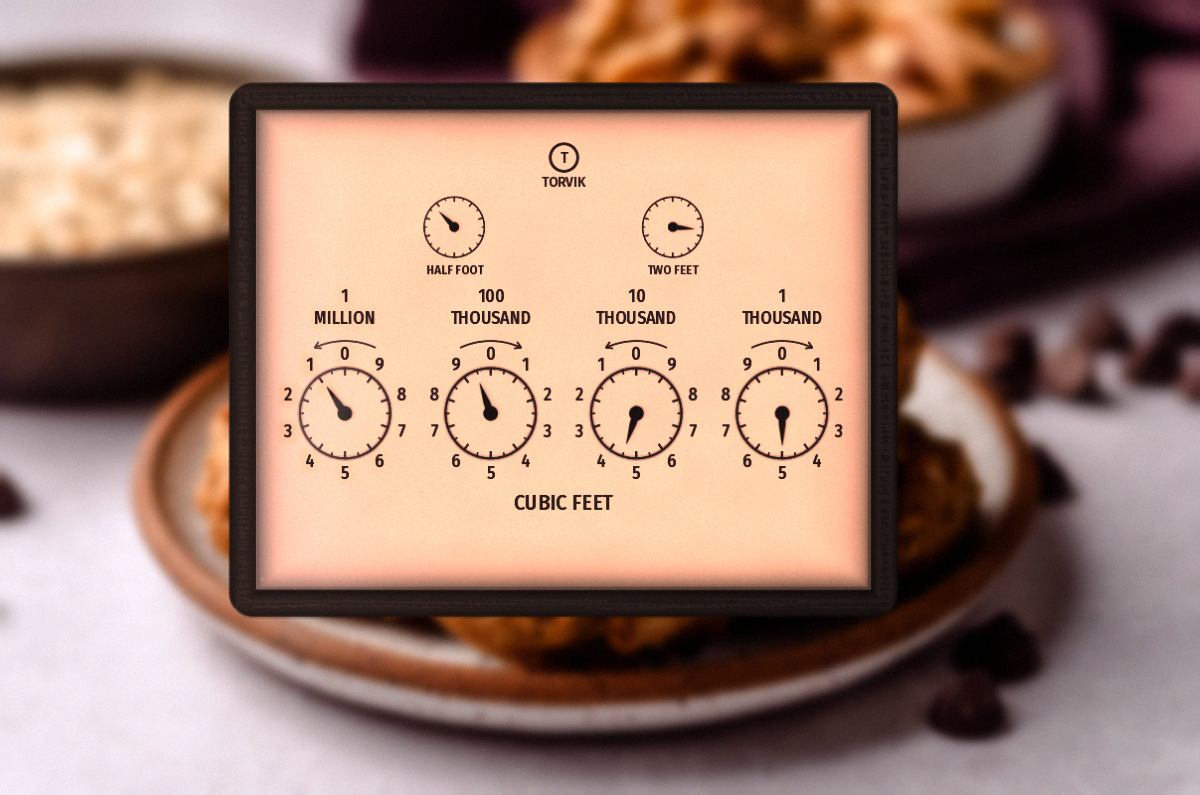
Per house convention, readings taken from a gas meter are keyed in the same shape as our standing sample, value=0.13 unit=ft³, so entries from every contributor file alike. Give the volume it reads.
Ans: value=94500 unit=ft³
